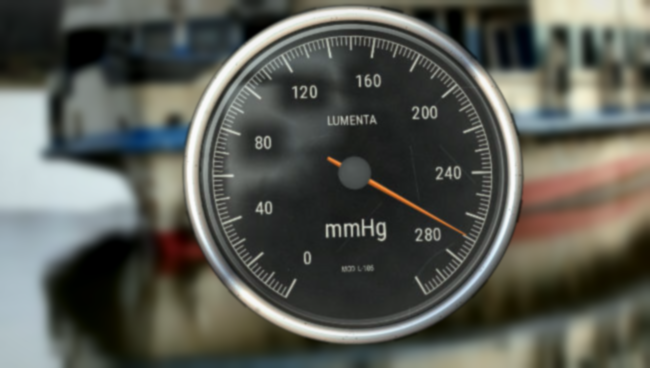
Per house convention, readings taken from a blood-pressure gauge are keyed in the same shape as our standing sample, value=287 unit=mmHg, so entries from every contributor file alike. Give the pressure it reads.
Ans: value=270 unit=mmHg
